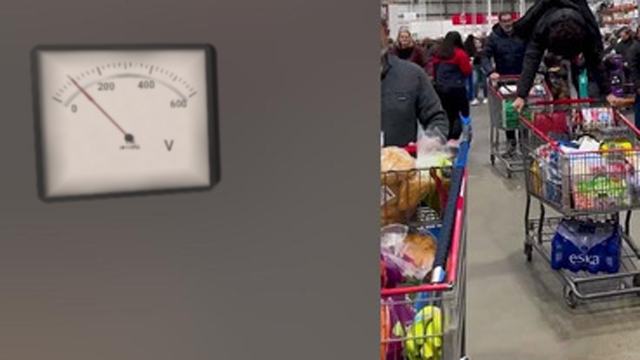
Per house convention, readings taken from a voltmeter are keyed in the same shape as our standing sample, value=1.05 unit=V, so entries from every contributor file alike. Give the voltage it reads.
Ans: value=100 unit=V
